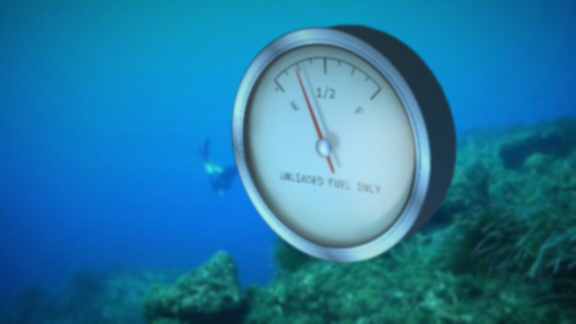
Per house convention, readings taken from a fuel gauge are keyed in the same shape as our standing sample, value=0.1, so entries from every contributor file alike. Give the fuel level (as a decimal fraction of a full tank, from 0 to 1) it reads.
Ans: value=0.25
